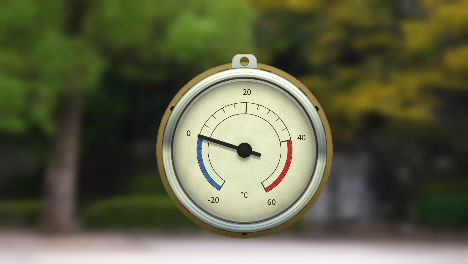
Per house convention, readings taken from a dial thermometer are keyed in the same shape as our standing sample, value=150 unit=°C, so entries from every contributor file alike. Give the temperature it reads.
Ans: value=0 unit=°C
